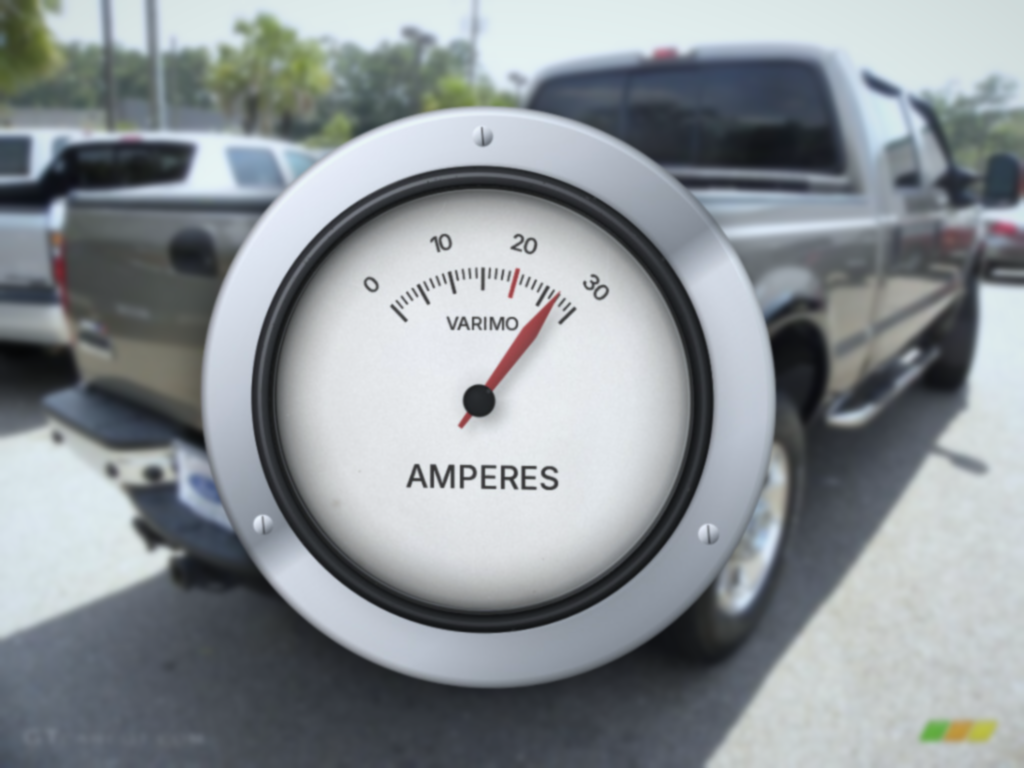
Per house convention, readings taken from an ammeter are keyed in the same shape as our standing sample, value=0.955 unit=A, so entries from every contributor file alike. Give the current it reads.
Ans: value=27 unit=A
